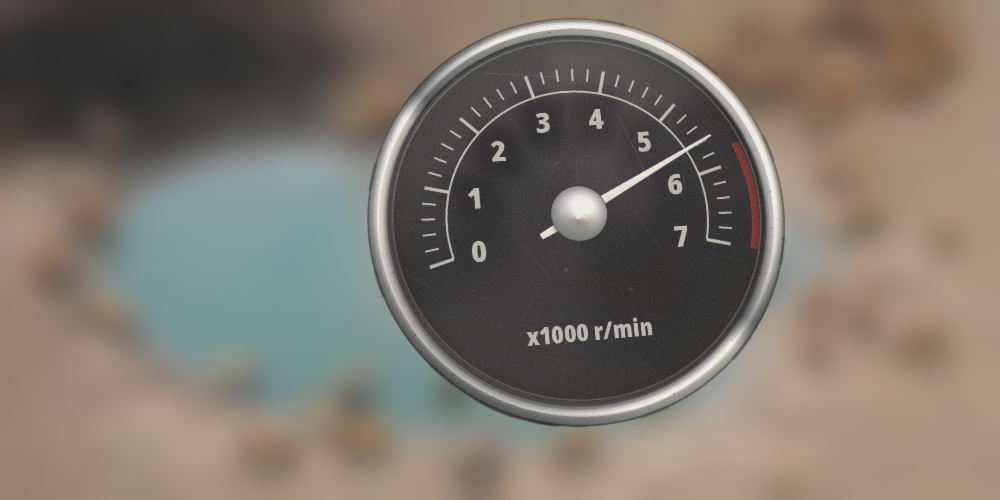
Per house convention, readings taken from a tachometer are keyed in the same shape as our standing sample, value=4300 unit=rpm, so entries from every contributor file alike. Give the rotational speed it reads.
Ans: value=5600 unit=rpm
